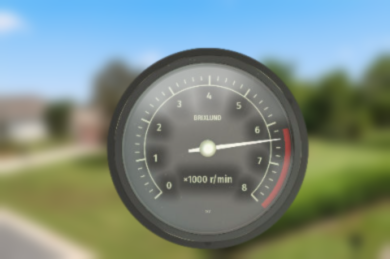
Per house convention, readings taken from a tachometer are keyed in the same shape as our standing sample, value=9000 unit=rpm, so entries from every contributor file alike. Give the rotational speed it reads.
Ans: value=6400 unit=rpm
